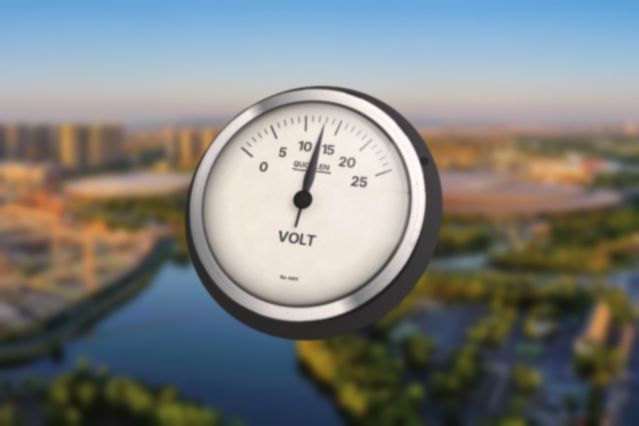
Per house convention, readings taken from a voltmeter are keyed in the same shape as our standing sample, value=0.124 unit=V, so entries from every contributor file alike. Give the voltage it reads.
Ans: value=13 unit=V
